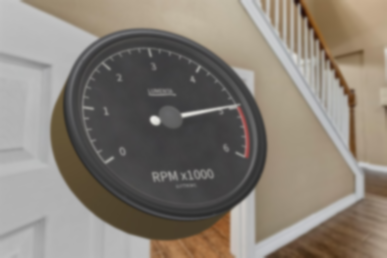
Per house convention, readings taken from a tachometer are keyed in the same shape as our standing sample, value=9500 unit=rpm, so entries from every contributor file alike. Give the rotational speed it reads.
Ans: value=5000 unit=rpm
